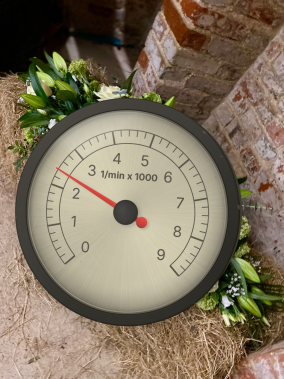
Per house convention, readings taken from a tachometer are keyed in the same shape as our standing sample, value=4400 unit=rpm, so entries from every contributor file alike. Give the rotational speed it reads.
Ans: value=2400 unit=rpm
